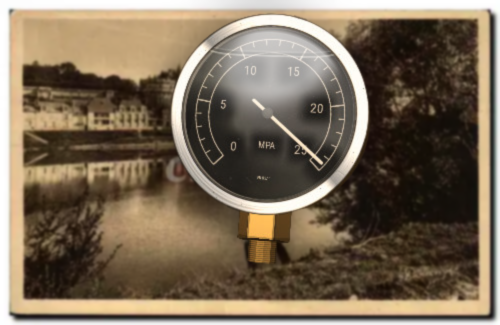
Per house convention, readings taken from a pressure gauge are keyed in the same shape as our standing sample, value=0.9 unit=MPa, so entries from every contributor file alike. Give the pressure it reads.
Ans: value=24.5 unit=MPa
